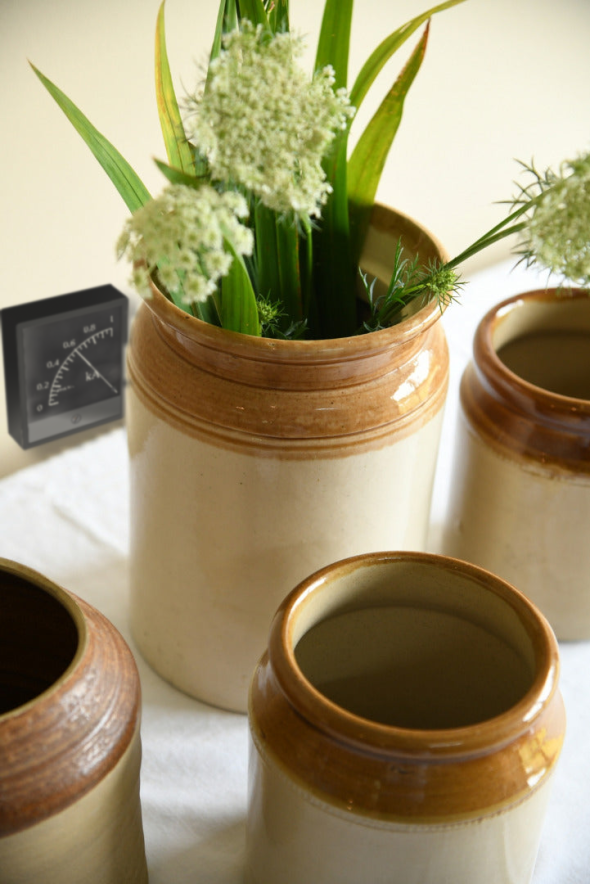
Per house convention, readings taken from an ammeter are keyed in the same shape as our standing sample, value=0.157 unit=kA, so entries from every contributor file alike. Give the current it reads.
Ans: value=0.6 unit=kA
